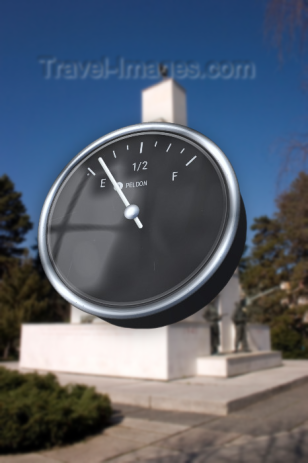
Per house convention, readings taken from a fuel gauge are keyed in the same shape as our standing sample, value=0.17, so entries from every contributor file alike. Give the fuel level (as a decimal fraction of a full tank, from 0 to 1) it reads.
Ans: value=0.125
